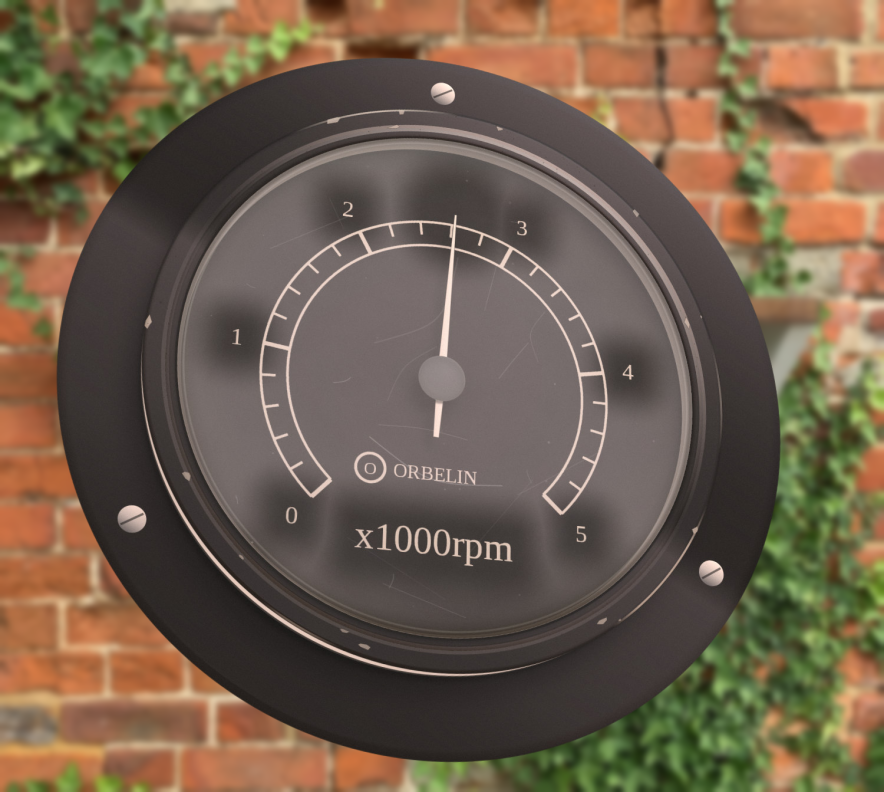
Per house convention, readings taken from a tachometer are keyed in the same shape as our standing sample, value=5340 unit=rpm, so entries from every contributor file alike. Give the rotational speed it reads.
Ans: value=2600 unit=rpm
